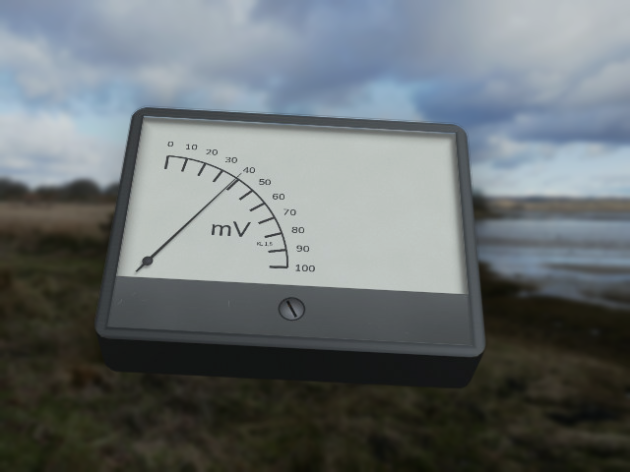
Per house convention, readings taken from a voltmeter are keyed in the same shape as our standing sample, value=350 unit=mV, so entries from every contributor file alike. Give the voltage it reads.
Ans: value=40 unit=mV
